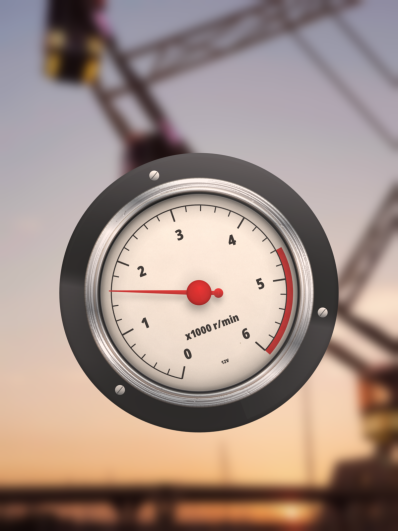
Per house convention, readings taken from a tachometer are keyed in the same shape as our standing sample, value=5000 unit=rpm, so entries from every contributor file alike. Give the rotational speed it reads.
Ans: value=1600 unit=rpm
